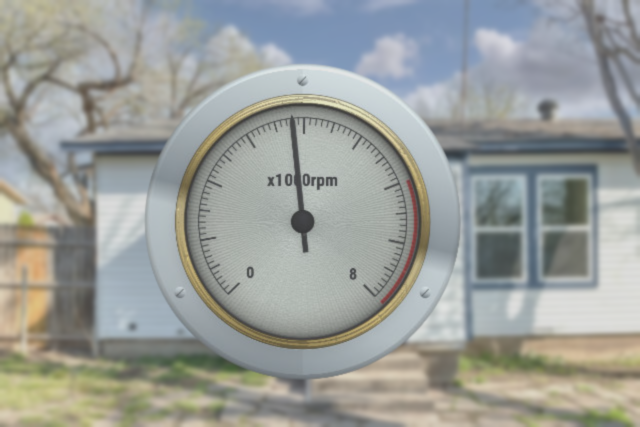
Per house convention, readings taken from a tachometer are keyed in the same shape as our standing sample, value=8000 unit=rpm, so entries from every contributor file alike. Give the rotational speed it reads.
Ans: value=3800 unit=rpm
